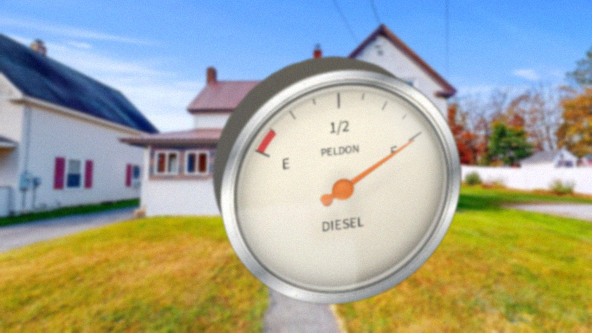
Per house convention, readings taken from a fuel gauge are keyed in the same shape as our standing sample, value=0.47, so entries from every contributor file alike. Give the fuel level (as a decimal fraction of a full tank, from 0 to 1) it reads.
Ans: value=1
